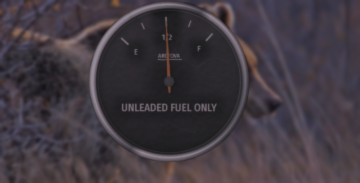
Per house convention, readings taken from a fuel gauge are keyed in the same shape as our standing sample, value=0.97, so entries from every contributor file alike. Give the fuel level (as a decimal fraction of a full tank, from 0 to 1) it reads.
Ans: value=0.5
